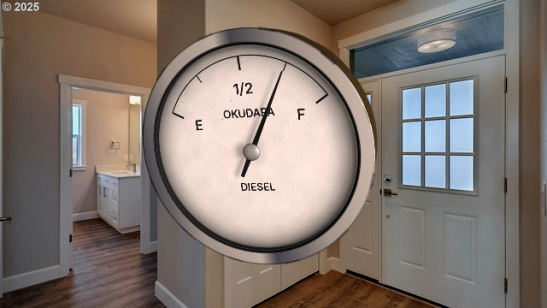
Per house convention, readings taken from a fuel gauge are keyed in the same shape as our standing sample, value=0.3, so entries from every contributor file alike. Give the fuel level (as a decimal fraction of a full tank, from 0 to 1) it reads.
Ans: value=0.75
